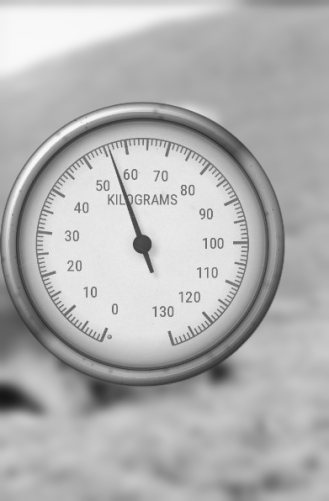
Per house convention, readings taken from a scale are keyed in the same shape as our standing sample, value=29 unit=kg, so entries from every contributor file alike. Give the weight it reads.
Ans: value=56 unit=kg
